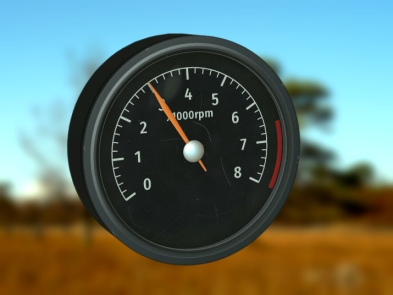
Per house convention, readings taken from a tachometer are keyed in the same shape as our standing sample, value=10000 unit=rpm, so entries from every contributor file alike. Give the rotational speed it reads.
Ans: value=3000 unit=rpm
